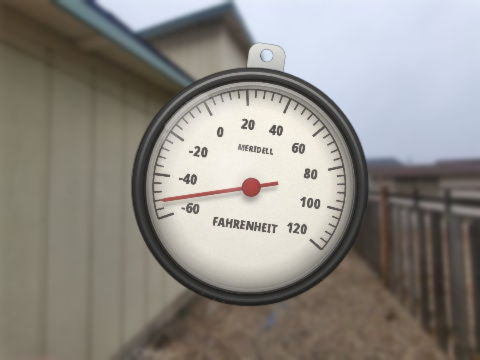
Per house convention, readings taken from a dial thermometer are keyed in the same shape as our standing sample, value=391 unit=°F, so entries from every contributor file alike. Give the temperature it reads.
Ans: value=-52 unit=°F
